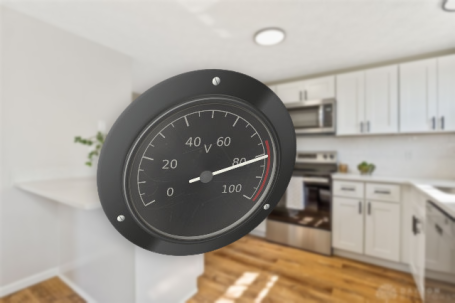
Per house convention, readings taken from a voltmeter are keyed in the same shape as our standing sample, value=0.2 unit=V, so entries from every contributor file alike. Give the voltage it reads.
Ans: value=80 unit=V
